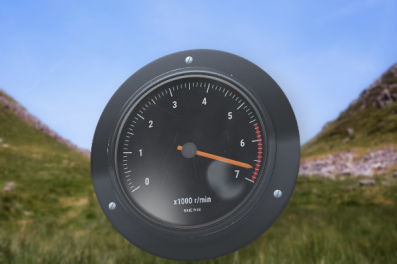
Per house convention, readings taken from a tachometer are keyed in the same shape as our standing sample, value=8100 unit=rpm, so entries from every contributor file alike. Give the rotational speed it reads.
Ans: value=6700 unit=rpm
